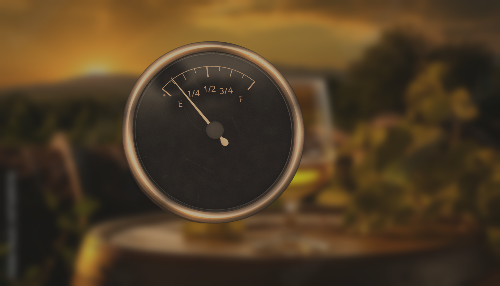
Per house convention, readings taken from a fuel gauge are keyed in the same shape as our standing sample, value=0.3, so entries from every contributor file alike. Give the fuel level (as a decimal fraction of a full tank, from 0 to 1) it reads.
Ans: value=0.125
